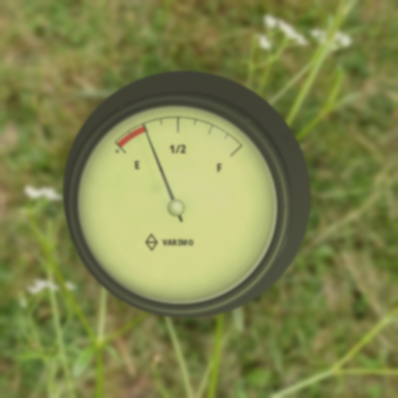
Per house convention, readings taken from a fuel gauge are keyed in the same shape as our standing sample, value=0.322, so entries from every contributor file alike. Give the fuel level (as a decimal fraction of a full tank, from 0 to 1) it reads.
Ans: value=0.25
